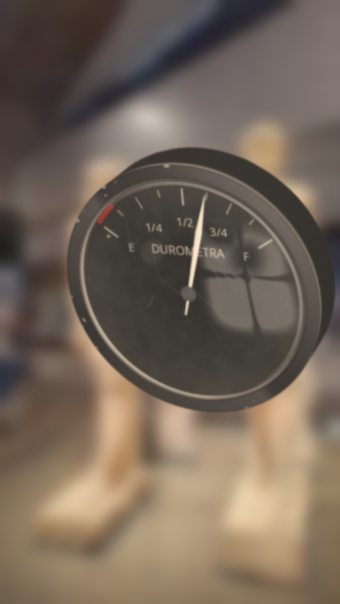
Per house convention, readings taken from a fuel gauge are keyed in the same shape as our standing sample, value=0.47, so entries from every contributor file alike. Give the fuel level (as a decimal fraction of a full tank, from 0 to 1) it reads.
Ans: value=0.625
